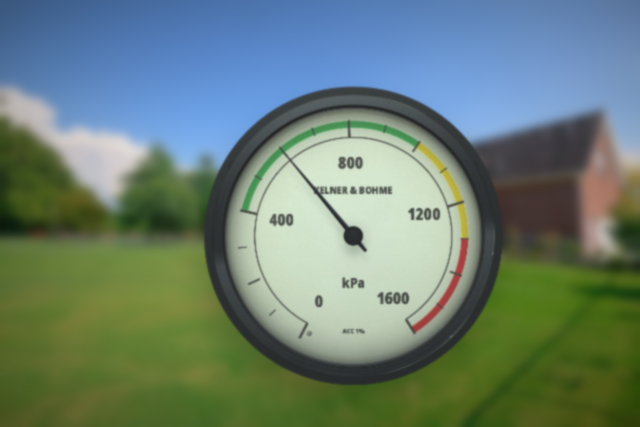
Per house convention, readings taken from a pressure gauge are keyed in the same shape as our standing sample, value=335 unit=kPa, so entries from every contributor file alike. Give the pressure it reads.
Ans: value=600 unit=kPa
